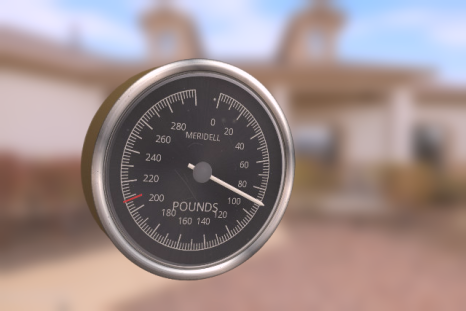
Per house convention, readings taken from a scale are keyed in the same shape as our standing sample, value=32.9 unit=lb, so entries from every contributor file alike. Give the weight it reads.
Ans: value=90 unit=lb
